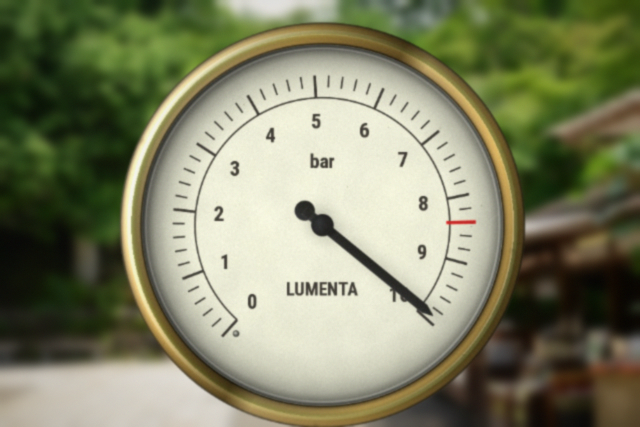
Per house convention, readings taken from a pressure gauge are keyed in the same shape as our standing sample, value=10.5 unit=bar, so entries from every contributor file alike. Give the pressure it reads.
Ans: value=9.9 unit=bar
